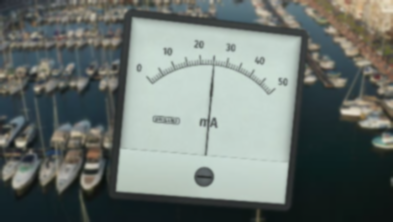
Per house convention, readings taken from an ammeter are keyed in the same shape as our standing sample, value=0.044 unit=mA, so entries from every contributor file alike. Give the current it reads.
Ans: value=25 unit=mA
